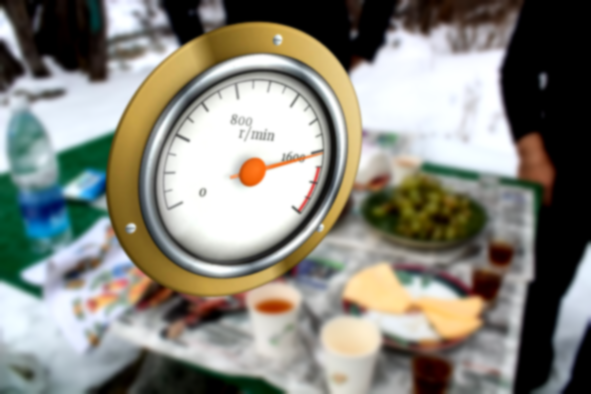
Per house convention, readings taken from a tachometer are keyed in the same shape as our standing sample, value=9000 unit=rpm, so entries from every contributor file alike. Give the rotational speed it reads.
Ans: value=1600 unit=rpm
